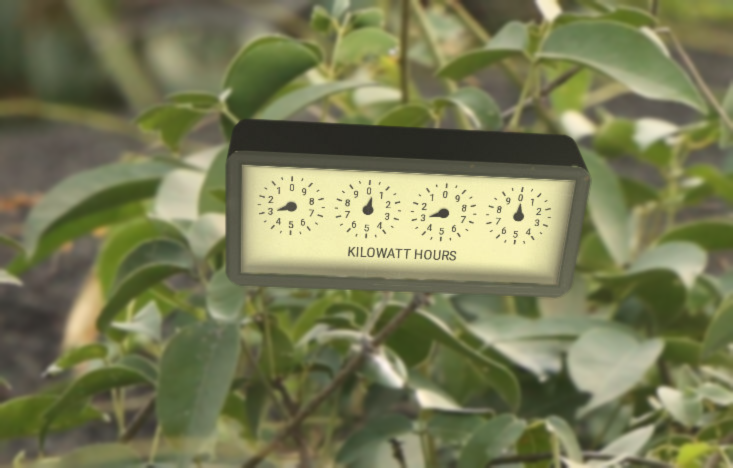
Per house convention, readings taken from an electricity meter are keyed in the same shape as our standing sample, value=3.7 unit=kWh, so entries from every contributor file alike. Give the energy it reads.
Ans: value=3030 unit=kWh
